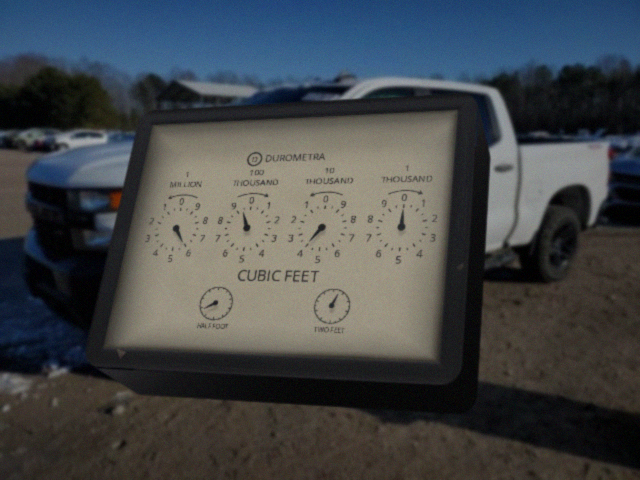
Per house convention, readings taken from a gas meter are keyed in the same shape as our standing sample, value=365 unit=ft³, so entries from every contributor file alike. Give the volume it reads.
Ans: value=594000 unit=ft³
